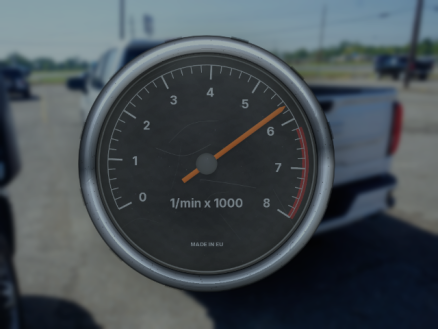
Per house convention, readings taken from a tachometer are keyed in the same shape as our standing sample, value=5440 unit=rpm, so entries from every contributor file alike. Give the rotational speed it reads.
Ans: value=5700 unit=rpm
